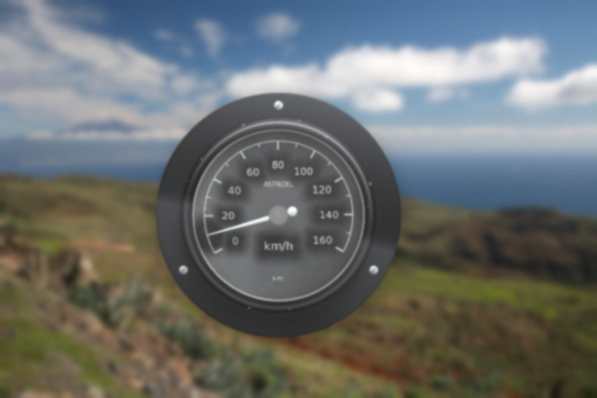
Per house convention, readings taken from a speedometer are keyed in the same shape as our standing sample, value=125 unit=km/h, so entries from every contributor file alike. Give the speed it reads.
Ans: value=10 unit=km/h
